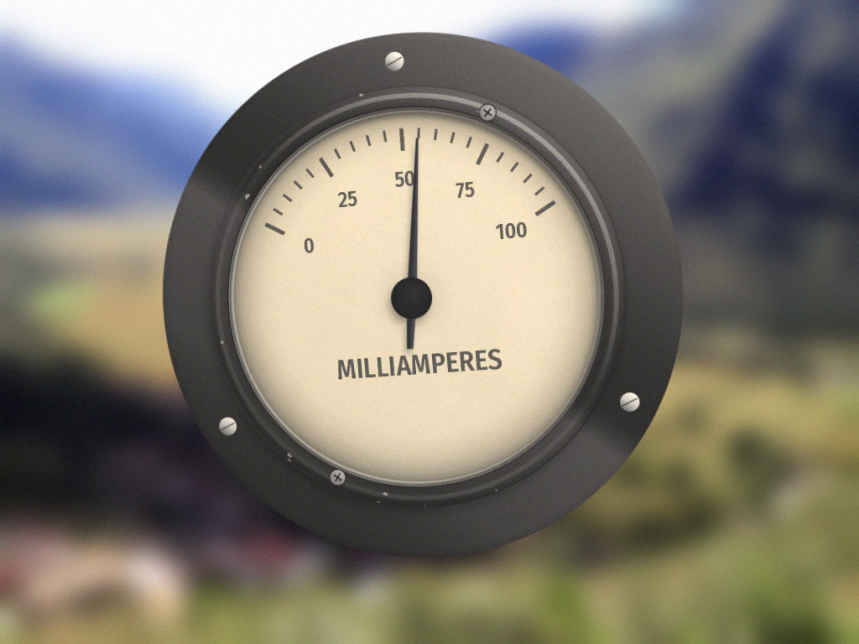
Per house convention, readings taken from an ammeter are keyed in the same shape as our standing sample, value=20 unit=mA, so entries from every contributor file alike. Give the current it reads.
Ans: value=55 unit=mA
